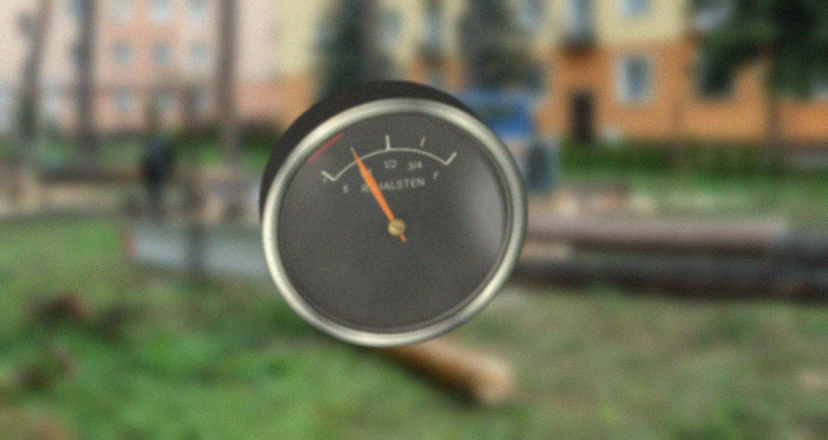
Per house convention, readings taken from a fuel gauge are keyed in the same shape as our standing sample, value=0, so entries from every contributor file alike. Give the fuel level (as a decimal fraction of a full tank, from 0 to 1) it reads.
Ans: value=0.25
